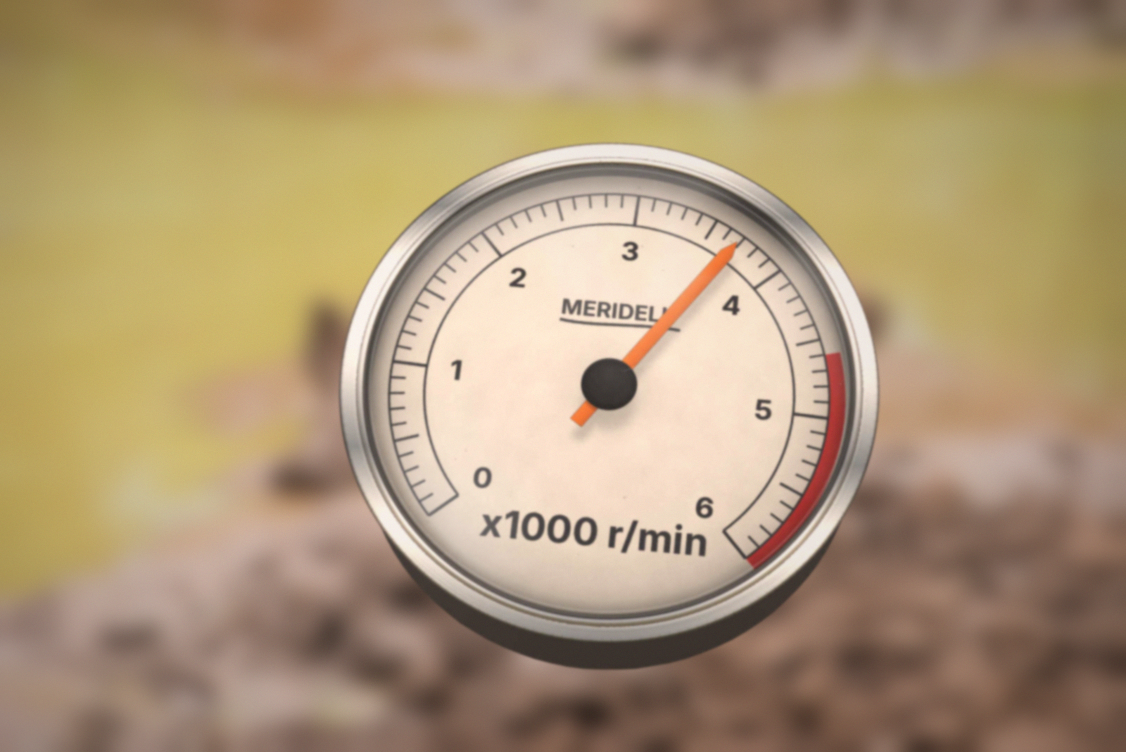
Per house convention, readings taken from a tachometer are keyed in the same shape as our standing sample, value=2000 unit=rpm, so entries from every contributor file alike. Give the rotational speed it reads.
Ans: value=3700 unit=rpm
